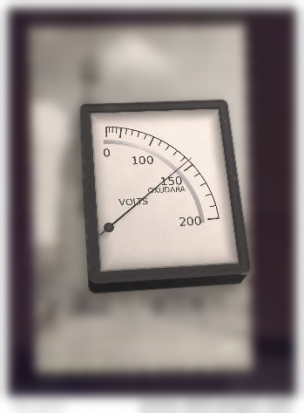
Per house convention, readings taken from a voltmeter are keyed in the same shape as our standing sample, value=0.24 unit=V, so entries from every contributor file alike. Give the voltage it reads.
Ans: value=145 unit=V
